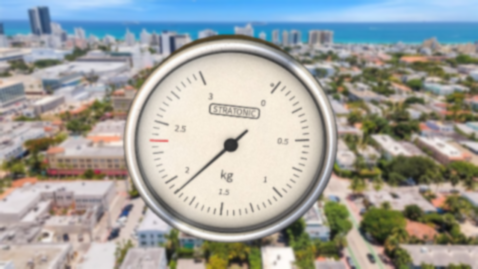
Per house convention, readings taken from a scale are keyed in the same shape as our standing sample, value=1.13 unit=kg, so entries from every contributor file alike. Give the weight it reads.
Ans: value=1.9 unit=kg
